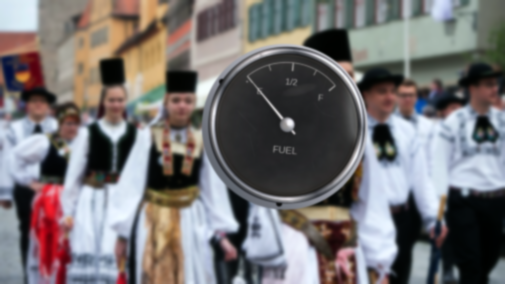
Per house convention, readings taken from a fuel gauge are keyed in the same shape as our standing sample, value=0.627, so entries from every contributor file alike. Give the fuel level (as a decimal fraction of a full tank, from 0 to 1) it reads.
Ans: value=0
